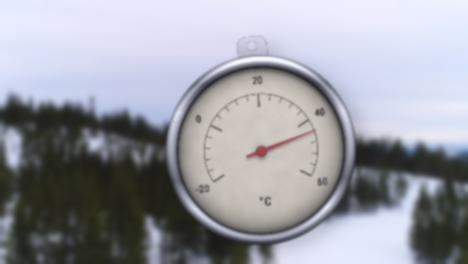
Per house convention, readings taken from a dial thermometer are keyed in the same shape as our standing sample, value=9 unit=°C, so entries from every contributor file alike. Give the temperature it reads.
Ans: value=44 unit=°C
